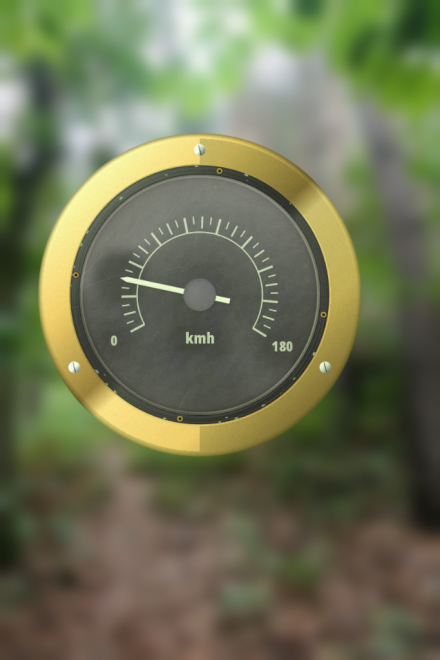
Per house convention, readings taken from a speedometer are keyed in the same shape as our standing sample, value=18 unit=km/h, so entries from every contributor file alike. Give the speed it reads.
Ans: value=30 unit=km/h
